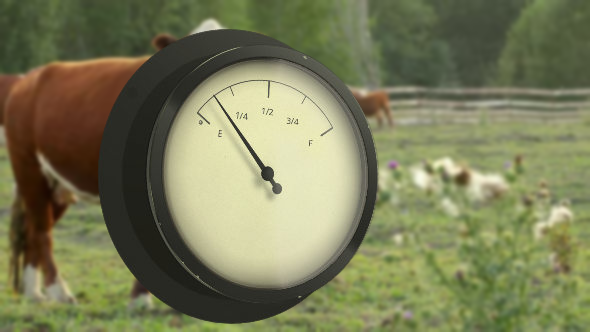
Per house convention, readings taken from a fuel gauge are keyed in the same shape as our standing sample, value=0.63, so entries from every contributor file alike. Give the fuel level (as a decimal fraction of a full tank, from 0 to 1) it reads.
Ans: value=0.125
